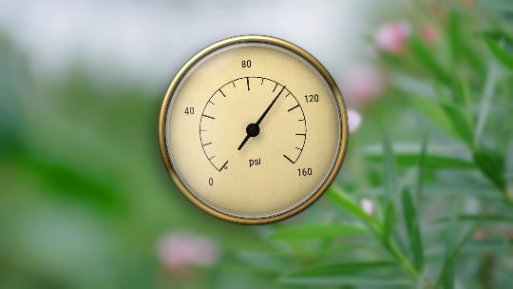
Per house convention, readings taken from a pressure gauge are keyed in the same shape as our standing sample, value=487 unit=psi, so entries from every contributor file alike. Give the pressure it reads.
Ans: value=105 unit=psi
